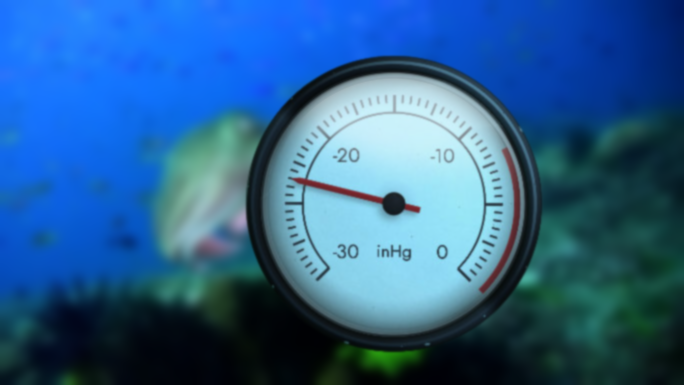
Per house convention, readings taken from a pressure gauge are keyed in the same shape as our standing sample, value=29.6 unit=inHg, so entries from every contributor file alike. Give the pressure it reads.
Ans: value=-23.5 unit=inHg
